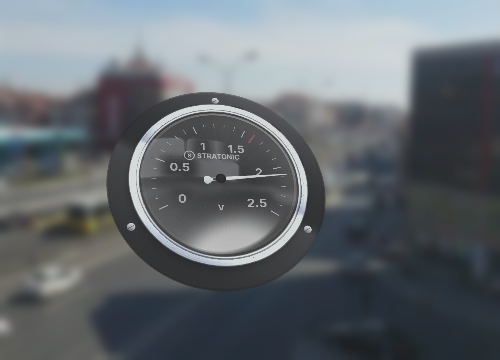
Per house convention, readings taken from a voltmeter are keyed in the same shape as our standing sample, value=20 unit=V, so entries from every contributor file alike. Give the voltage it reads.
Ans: value=2.1 unit=V
